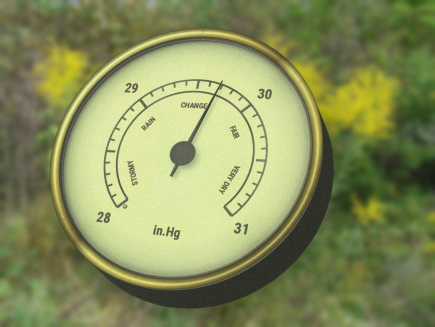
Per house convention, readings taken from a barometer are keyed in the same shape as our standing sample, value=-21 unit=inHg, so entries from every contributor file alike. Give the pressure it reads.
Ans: value=29.7 unit=inHg
